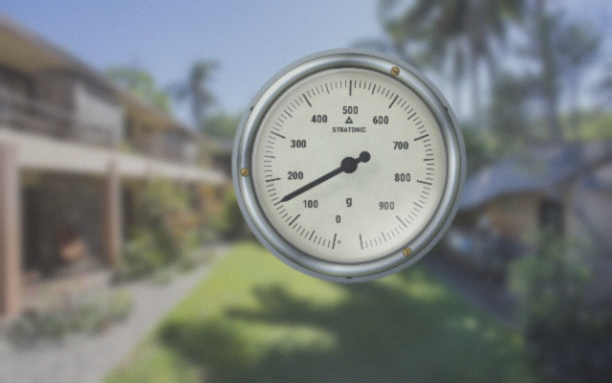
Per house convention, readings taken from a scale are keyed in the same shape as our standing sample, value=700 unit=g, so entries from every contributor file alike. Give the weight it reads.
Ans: value=150 unit=g
